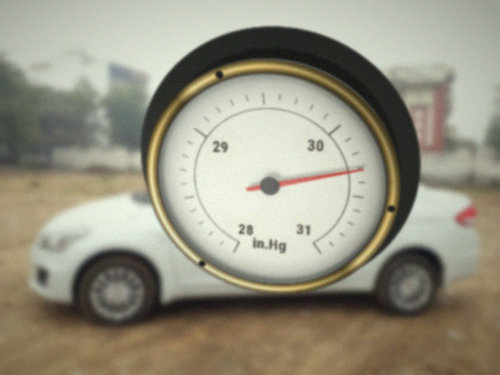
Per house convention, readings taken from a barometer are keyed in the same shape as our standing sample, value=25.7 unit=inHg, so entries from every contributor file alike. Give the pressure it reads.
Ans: value=30.3 unit=inHg
